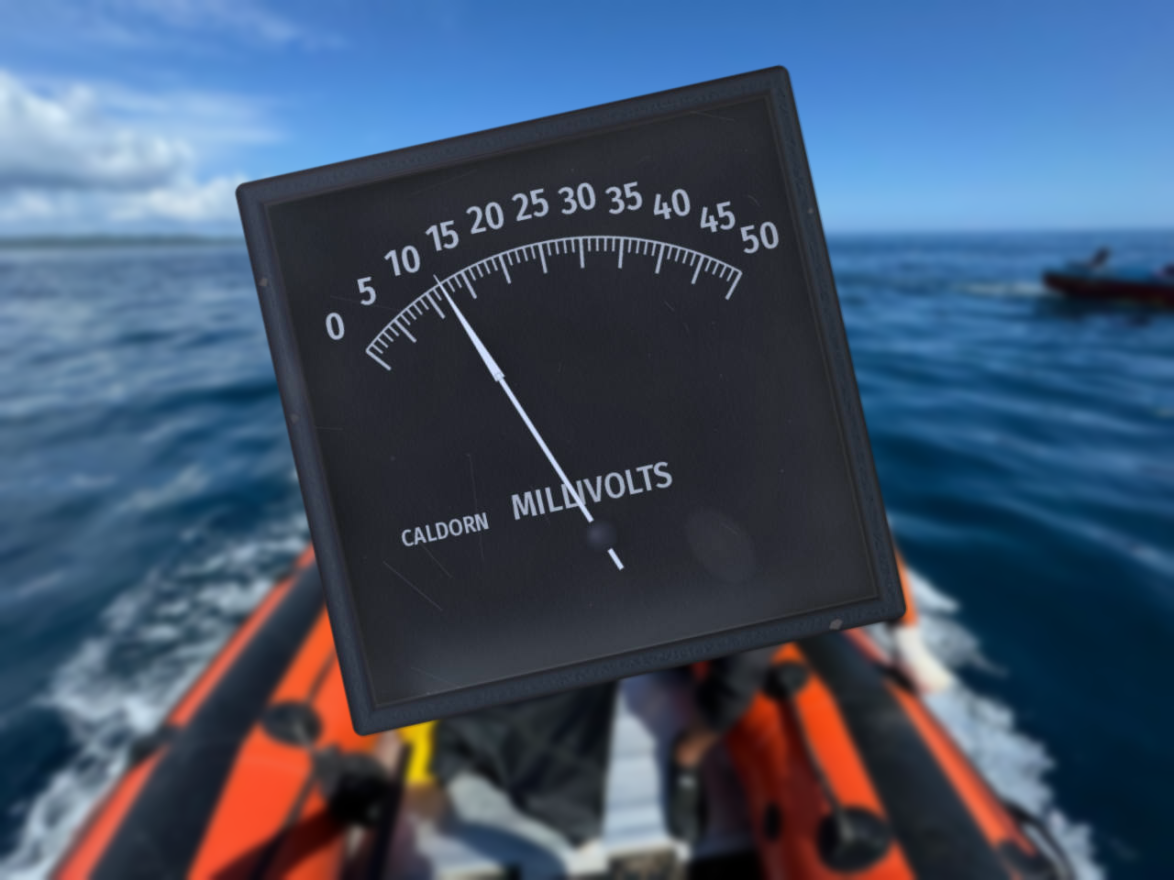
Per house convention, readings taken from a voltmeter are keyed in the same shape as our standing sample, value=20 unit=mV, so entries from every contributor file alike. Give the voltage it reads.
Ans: value=12 unit=mV
